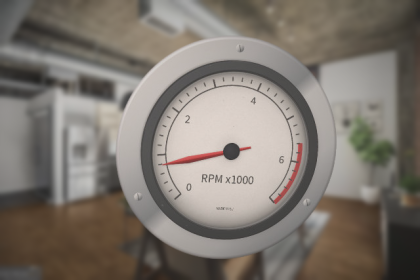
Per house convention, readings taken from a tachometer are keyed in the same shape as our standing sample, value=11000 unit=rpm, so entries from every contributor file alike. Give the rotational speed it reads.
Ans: value=800 unit=rpm
